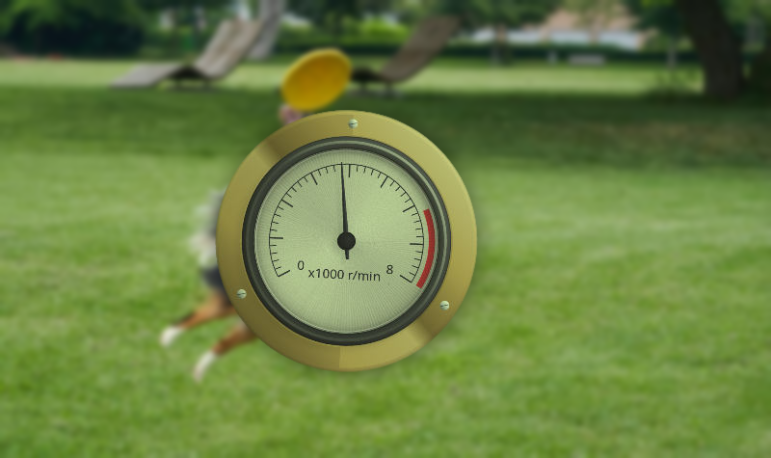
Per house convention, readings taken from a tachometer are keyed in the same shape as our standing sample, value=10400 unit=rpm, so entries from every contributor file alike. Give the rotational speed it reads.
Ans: value=3800 unit=rpm
